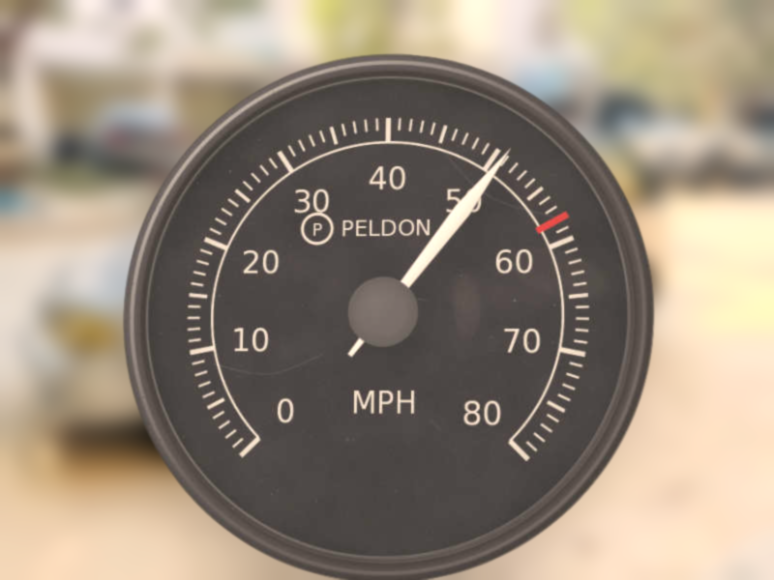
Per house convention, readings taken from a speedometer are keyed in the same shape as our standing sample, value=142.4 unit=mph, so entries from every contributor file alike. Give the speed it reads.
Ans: value=51 unit=mph
